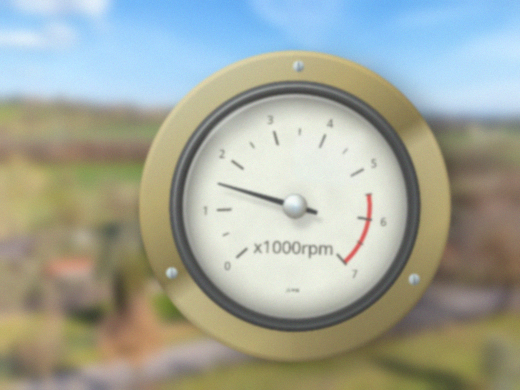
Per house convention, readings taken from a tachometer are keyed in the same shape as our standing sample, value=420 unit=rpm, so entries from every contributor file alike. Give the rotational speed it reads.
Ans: value=1500 unit=rpm
